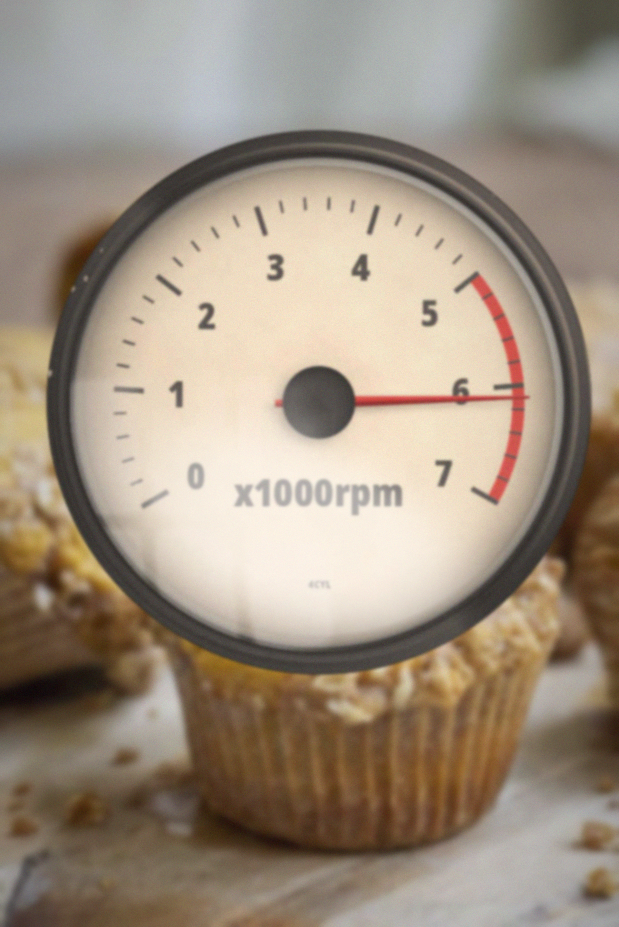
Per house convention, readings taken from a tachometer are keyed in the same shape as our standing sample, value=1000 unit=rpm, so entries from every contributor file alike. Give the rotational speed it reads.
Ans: value=6100 unit=rpm
